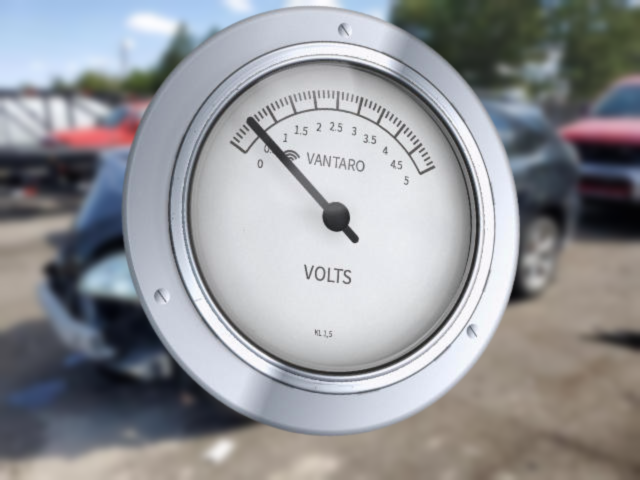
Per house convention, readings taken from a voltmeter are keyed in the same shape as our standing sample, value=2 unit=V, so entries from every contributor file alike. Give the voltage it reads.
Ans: value=0.5 unit=V
